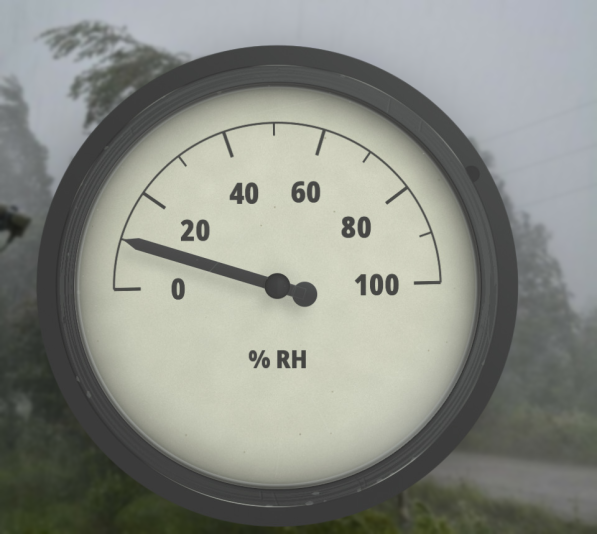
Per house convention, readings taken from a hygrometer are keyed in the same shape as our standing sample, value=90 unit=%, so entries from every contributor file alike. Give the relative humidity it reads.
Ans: value=10 unit=%
